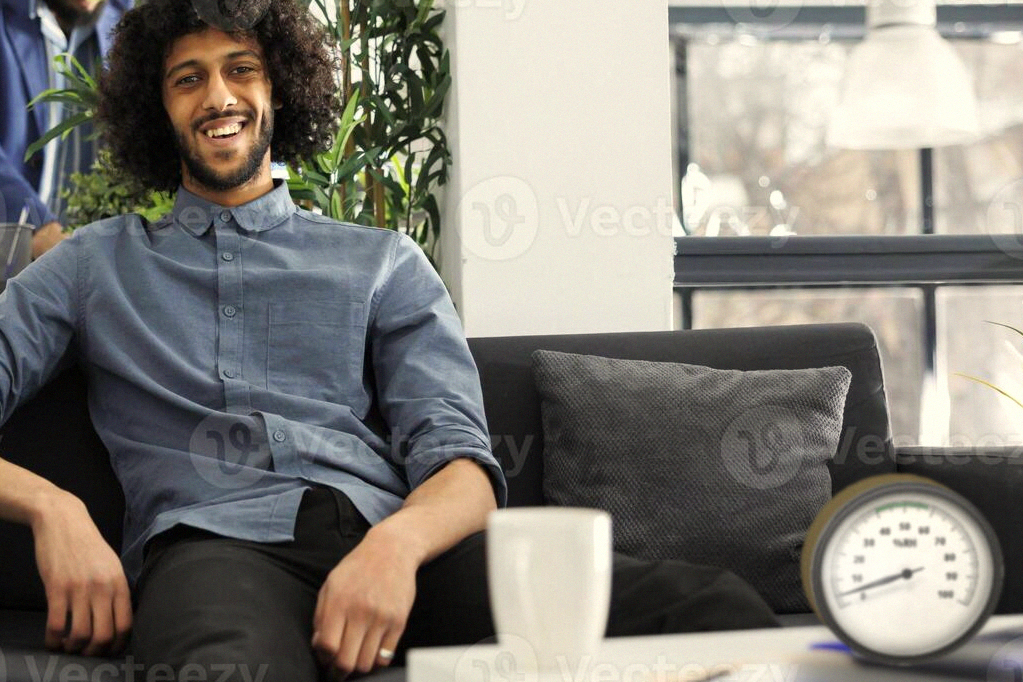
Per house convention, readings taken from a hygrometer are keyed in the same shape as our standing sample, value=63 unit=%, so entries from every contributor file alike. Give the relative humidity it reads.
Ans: value=5 unit=%
